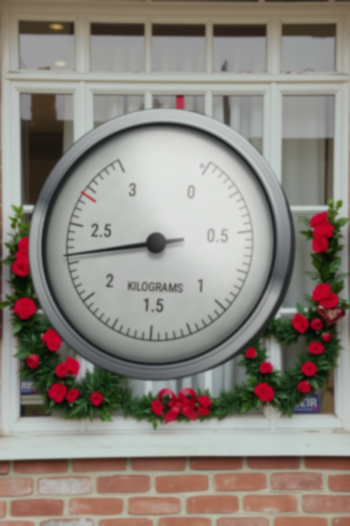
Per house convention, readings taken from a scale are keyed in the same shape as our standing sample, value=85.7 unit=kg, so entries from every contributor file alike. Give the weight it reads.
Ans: value=2.3 unit=kg
